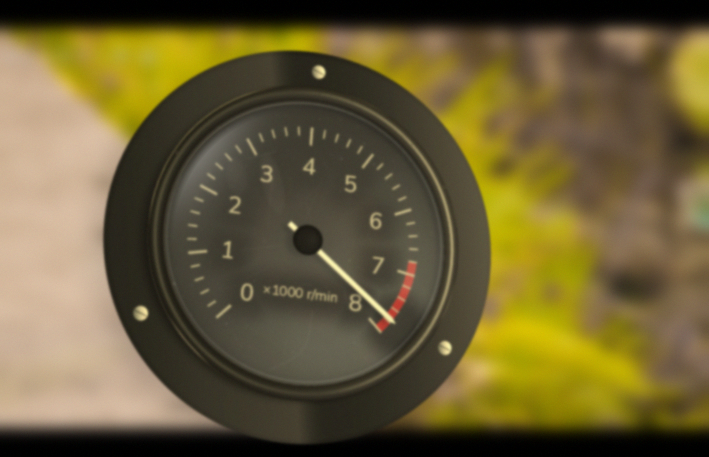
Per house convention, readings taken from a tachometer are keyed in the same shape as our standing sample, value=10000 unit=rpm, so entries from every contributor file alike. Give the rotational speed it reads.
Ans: value=7800 unit=rpm
